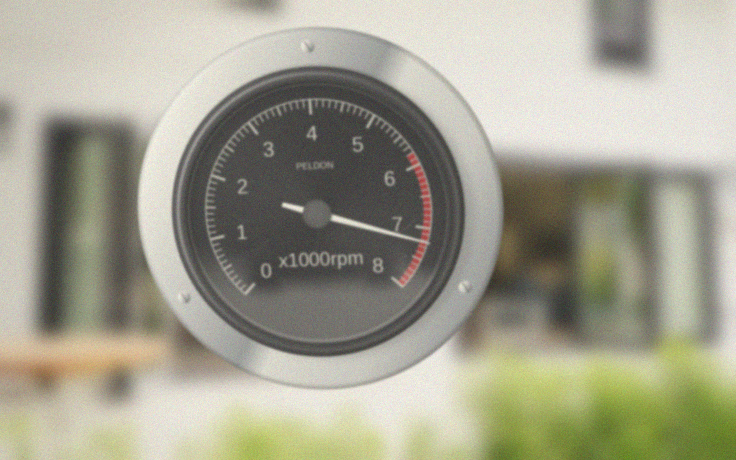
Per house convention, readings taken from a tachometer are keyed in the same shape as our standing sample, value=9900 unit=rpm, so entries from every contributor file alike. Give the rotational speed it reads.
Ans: value=7200 unit=rpm
